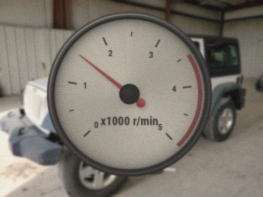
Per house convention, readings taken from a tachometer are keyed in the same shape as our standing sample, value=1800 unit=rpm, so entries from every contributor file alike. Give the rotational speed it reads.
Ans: value=1500 unit=rpm
